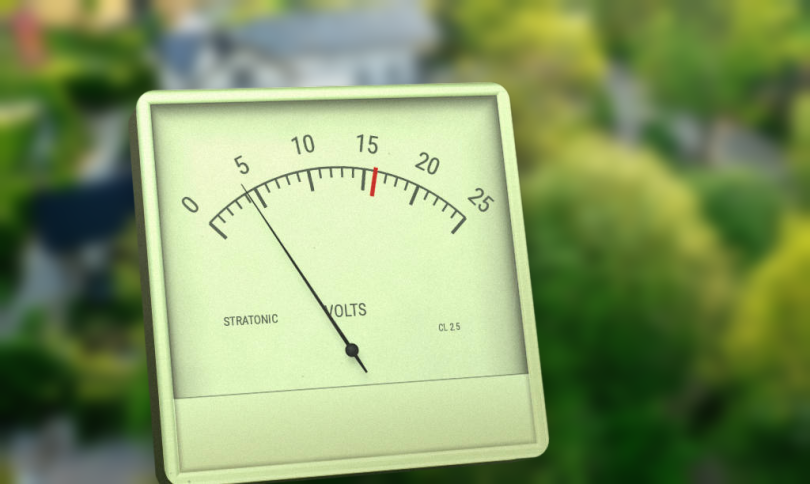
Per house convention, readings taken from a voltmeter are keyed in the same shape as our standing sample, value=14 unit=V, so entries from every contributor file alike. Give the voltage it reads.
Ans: value=4 unit=V
